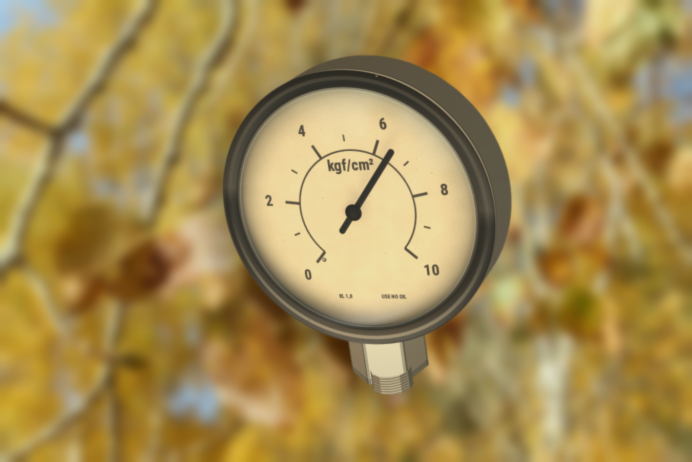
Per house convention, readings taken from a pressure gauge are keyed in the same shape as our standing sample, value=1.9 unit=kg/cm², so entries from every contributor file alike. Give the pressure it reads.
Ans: value=6.5 unit=kg/cm²
